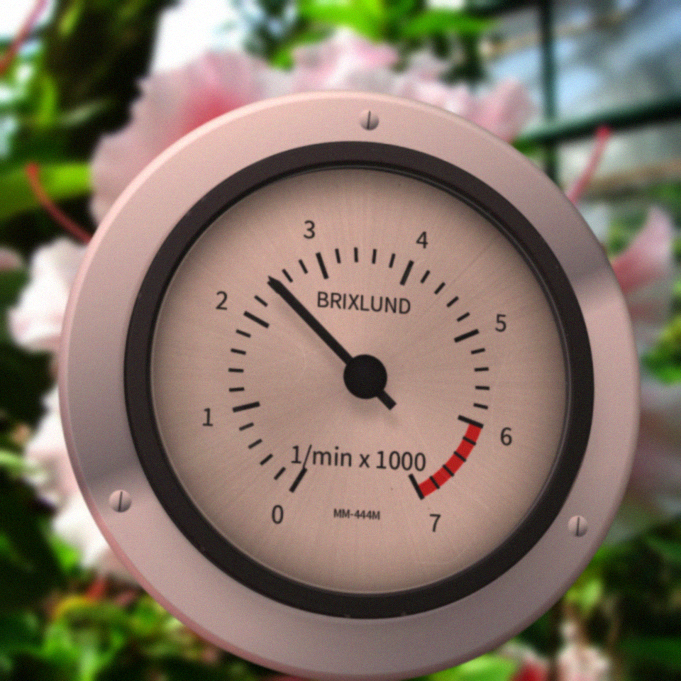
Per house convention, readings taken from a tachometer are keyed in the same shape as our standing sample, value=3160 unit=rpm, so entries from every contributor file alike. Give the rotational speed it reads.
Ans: value=2400 unit=rpm
